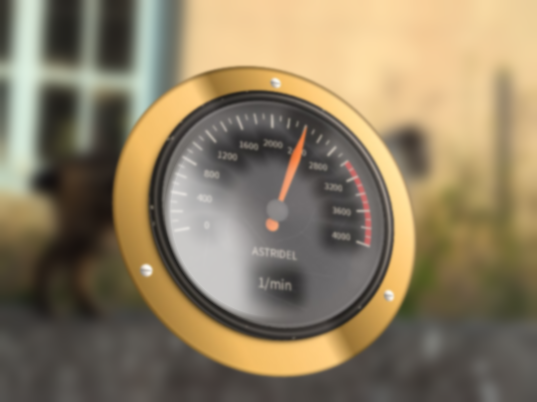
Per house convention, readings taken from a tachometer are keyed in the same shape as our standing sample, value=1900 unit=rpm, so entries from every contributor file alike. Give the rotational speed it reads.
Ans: value=2400 unit=rpm
